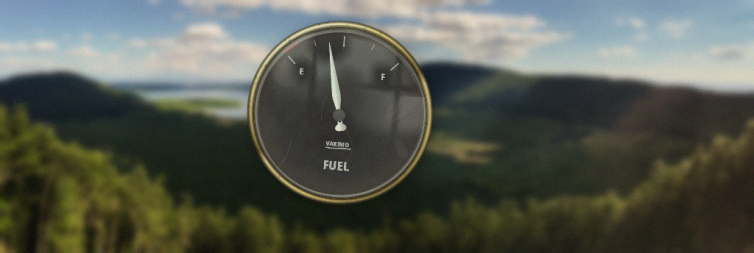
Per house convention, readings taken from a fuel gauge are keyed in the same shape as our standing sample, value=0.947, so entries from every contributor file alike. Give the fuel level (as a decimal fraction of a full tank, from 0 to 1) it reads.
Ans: value=0.375
